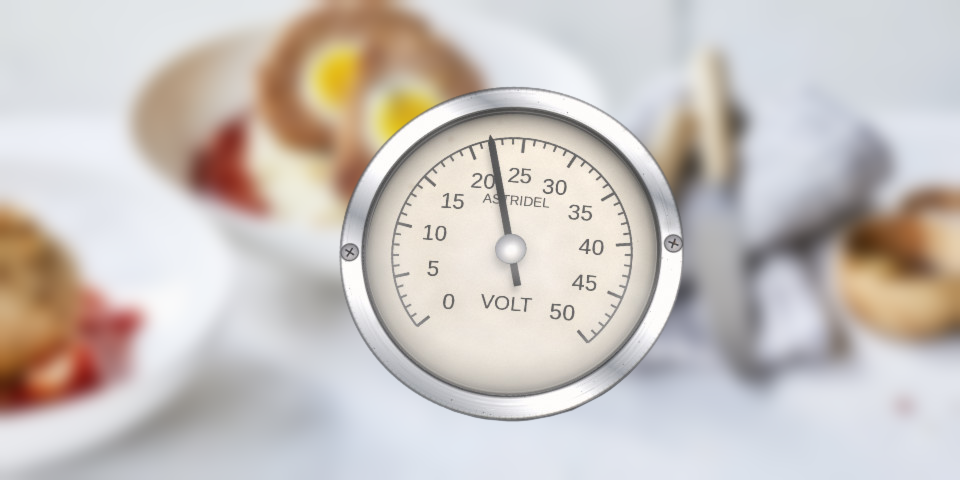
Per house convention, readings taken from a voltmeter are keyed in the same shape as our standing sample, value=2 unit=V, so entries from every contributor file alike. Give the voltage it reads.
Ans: value=22 unit=V
